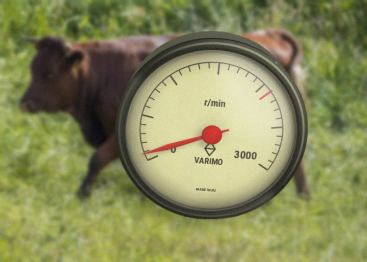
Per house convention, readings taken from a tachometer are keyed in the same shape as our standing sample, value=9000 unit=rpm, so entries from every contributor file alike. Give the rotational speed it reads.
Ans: value=100 unit=rpm
